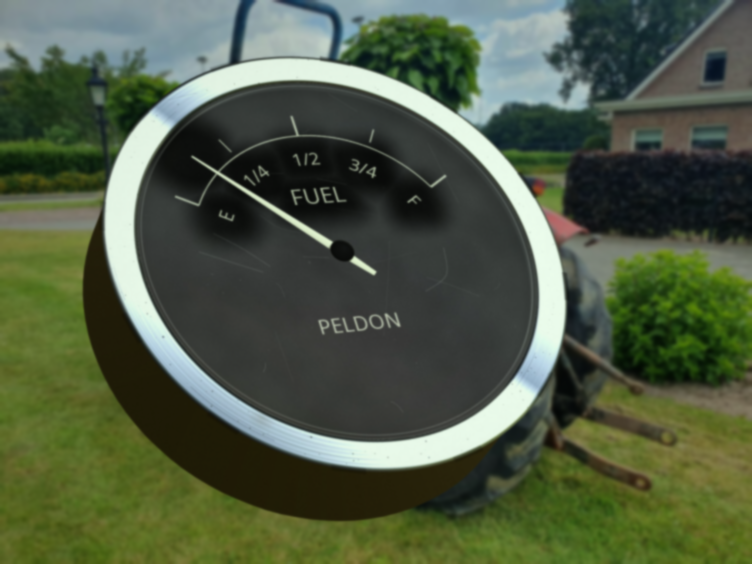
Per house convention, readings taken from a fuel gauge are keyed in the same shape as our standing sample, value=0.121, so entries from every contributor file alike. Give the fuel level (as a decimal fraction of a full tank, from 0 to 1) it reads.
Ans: value=0.125
